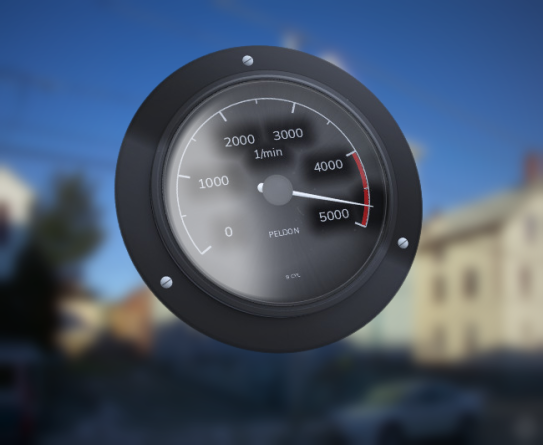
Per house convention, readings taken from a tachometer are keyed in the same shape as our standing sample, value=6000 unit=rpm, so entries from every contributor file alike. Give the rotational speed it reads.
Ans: value=4750 unit=rpm
